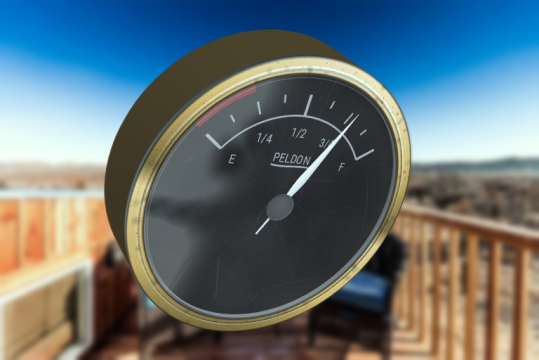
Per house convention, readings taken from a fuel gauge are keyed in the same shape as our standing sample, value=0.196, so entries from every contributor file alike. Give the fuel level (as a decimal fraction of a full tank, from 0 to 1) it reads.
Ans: value=0.75
